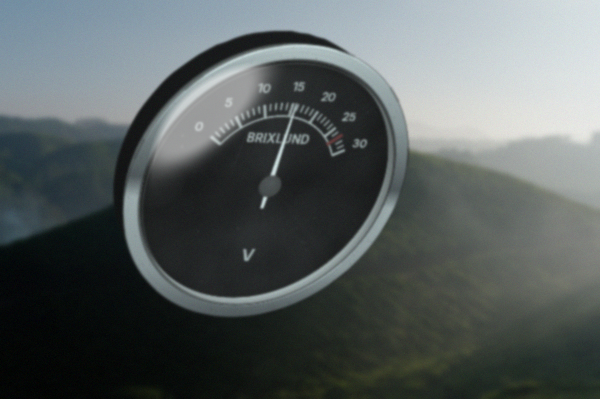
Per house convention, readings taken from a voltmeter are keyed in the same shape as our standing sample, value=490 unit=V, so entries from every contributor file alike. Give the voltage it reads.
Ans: value=15 unit=V
